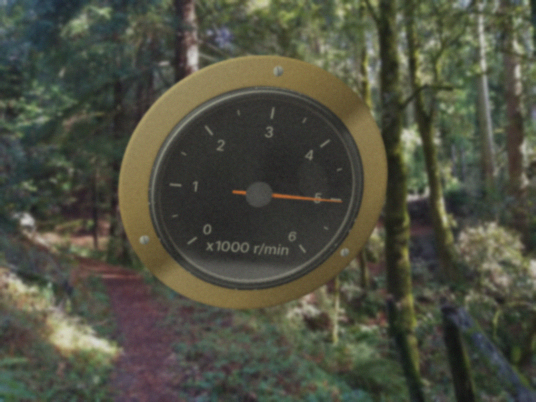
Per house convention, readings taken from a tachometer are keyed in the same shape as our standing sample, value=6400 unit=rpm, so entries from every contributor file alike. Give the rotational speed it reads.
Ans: value=5000 unit=rpm
